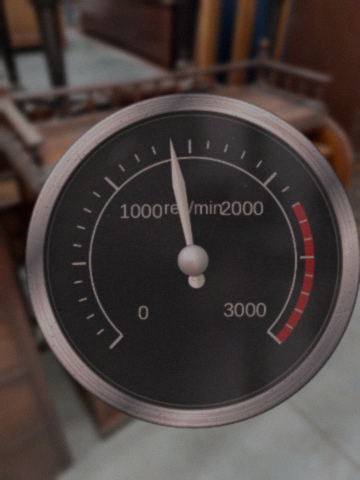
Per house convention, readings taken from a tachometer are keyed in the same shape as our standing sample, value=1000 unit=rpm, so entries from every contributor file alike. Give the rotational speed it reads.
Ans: value=1400 unit=rpm
